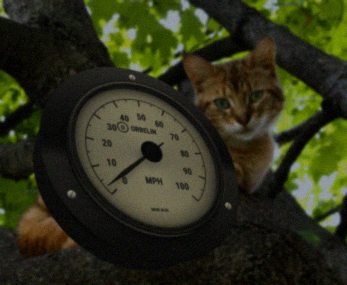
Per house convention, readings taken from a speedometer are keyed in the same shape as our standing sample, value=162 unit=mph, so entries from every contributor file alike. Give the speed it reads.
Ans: value=2.5 unit=mph
